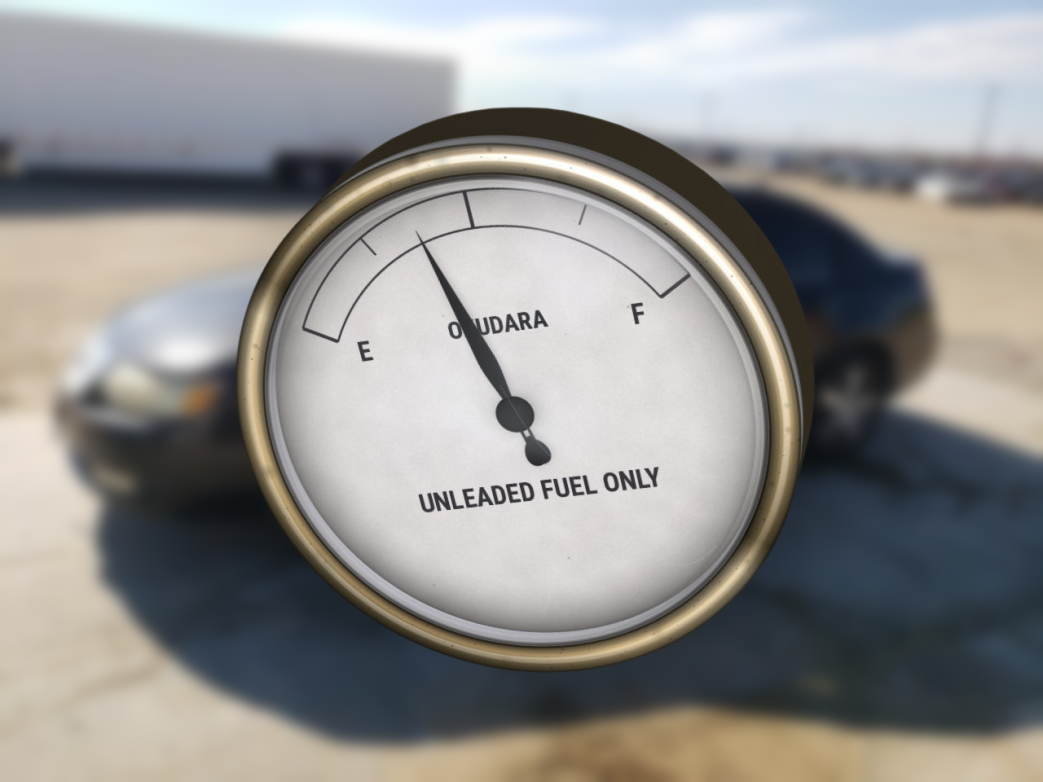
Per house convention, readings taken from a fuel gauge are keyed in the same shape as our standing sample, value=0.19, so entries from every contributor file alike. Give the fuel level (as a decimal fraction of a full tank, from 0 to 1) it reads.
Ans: value=0.375
